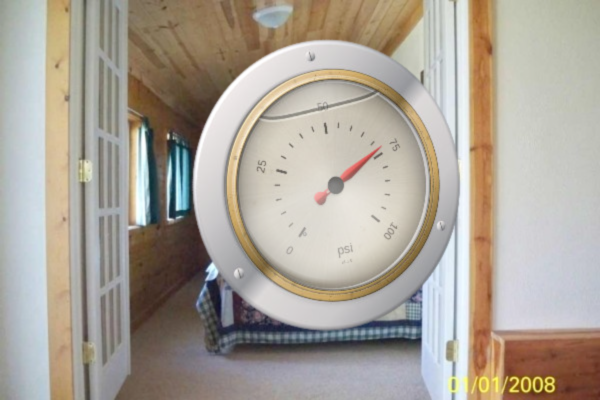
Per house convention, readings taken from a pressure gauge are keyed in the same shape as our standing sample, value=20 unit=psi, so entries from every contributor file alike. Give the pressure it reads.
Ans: value=72.5 unit=psi
